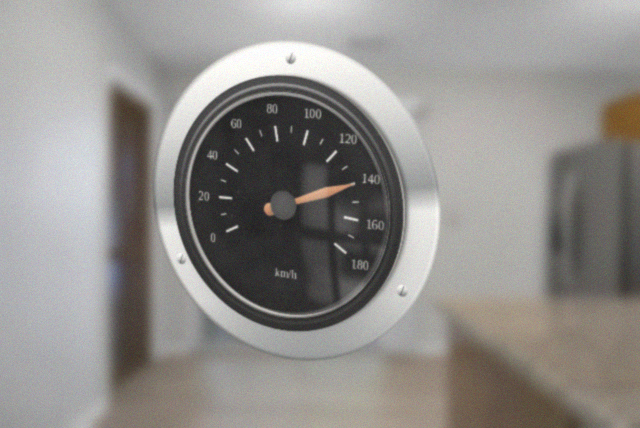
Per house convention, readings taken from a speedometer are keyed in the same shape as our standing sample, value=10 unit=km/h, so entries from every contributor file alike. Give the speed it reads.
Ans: value=140 unit=km/h
